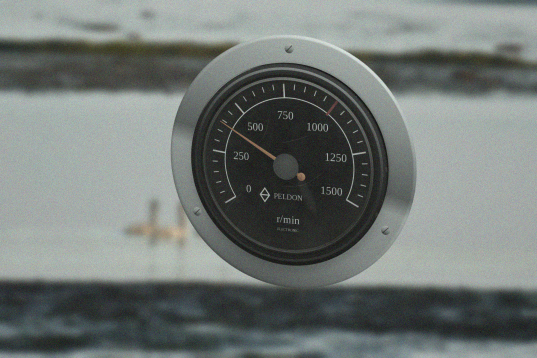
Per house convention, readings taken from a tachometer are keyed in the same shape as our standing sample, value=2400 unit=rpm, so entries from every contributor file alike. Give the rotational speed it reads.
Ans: value=400 unit=rpm
